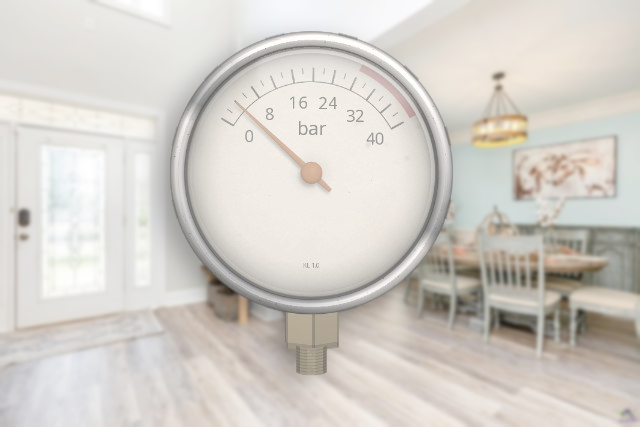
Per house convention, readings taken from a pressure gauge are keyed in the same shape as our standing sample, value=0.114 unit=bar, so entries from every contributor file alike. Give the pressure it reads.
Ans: value=4 unit=bar
